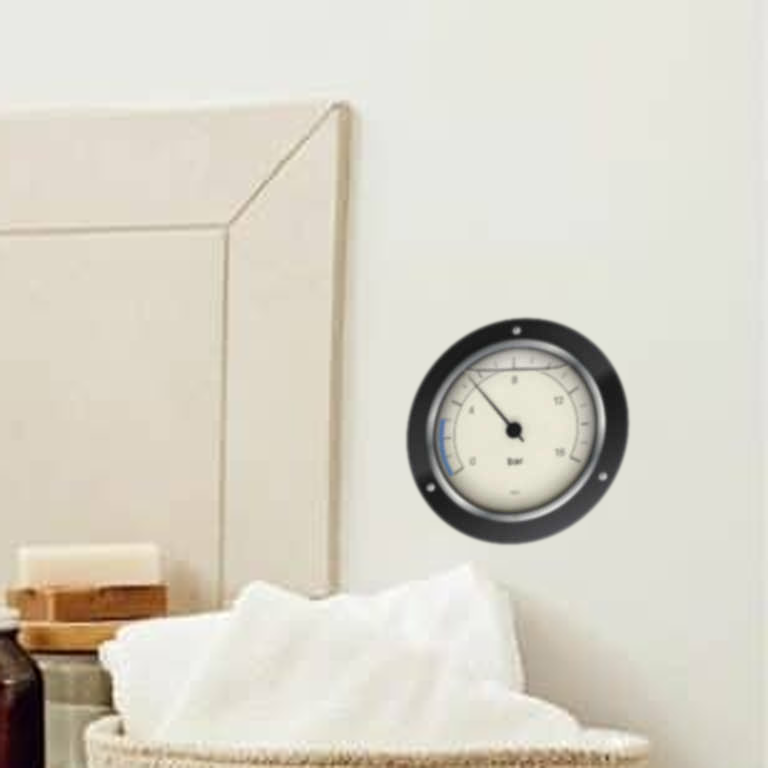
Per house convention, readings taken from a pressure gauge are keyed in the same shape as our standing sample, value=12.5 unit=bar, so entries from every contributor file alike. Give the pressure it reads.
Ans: value=5.5 unit=bar
